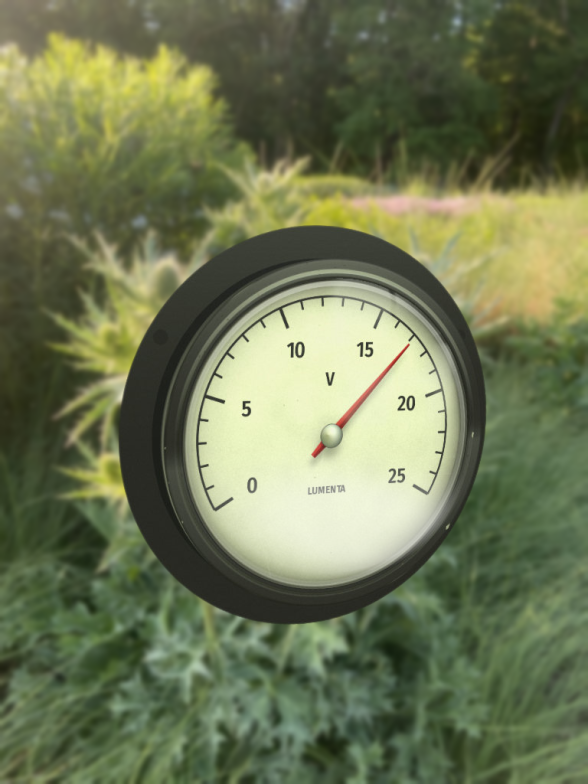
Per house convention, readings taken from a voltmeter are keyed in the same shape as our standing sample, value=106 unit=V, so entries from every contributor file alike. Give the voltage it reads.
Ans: value=17 unit=V
